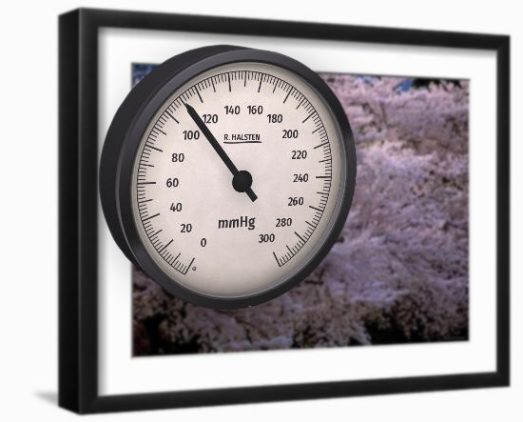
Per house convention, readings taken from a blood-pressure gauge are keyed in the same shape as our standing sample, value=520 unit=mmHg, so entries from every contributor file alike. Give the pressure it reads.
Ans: value=110 unit=mmHg
